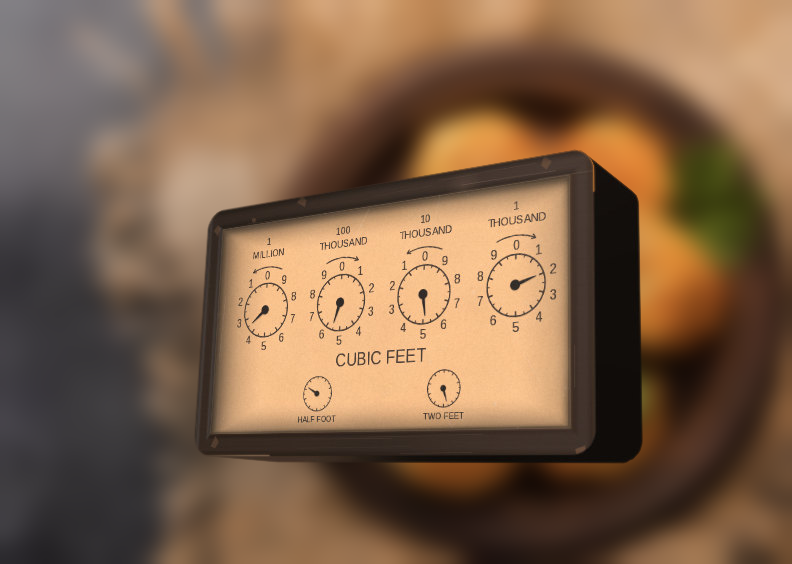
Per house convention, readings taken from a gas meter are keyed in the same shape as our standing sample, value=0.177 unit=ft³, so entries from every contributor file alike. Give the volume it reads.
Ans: value=355200 unit=ft³
